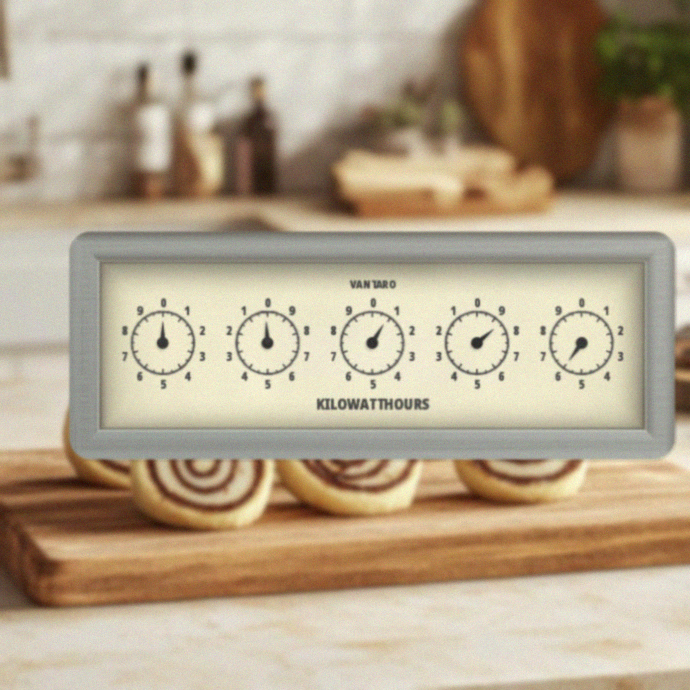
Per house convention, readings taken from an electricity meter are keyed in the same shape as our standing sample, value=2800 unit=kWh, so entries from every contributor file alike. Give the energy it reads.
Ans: value=86 unit=kWh
